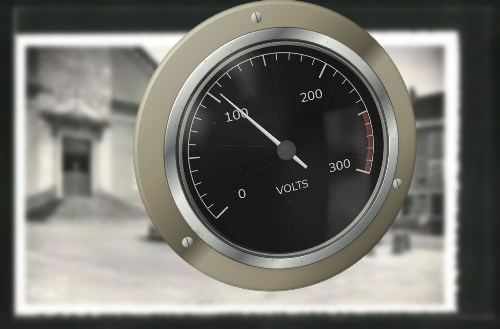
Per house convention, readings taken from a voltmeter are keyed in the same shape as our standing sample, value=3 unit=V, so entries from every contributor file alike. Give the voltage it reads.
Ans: value=105 unit=V
